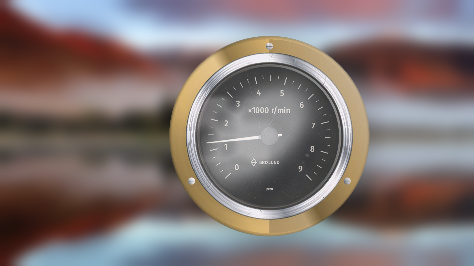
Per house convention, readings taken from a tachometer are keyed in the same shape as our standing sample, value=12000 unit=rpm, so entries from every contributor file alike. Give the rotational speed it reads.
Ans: value=1250 unit=rpm
